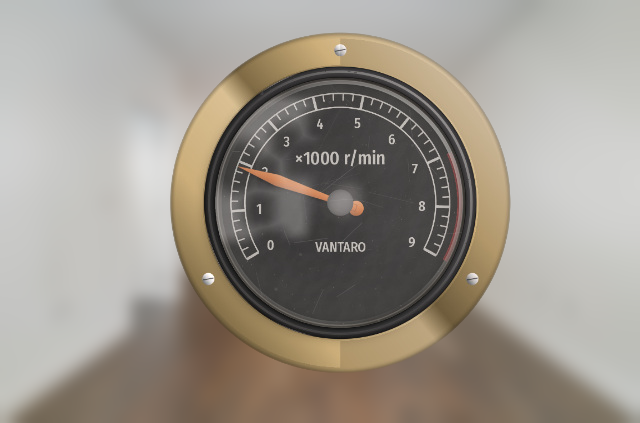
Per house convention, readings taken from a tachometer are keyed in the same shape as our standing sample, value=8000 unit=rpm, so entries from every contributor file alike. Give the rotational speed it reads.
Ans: value=1900 unit=rpm
